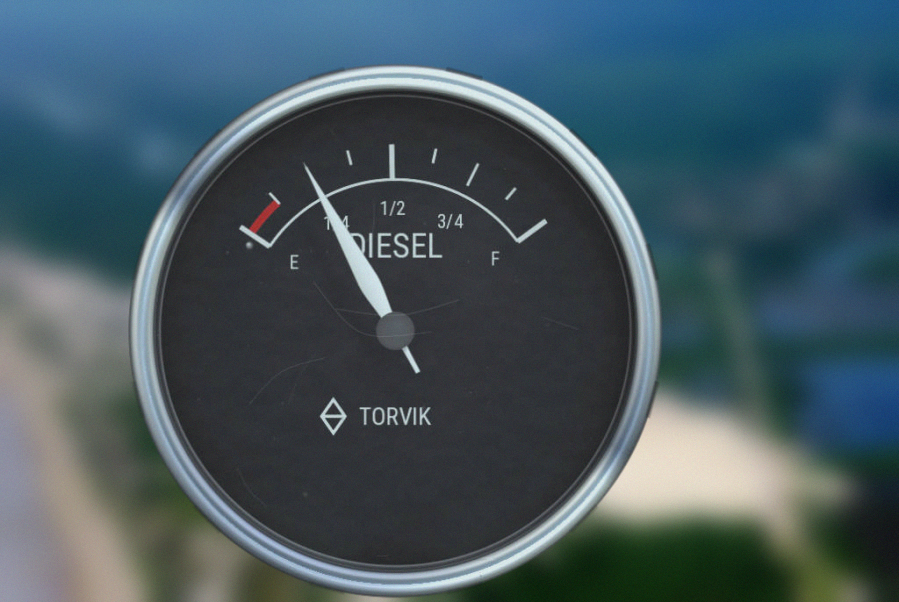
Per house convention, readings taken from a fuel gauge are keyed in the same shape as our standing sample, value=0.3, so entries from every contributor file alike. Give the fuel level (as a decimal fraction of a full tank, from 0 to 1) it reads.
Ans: value=0.25
